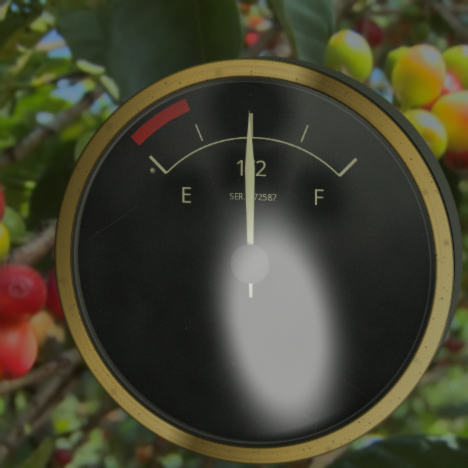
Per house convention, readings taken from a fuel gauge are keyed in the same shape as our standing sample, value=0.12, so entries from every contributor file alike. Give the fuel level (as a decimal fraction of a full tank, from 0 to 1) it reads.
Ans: value=0.5
